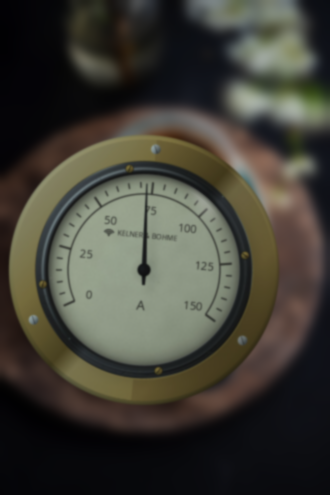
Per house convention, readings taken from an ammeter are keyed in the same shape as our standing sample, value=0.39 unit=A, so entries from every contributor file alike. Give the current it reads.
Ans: value=72.5 unit=A
